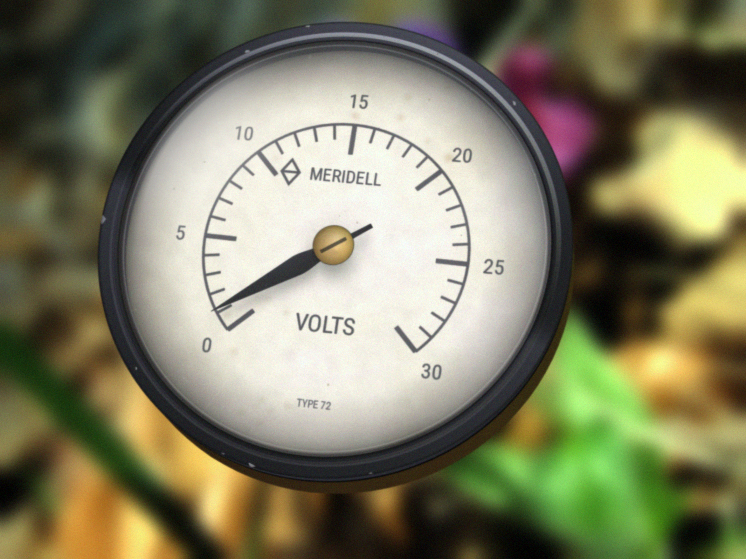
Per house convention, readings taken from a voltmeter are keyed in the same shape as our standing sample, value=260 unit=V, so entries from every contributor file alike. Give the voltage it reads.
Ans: value=1 unit=V
